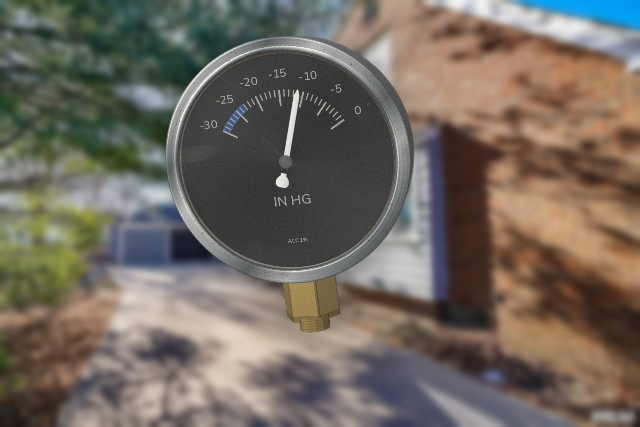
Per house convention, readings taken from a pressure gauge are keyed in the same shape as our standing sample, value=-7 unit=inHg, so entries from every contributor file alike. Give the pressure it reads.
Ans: value=-11 unit=inHg
